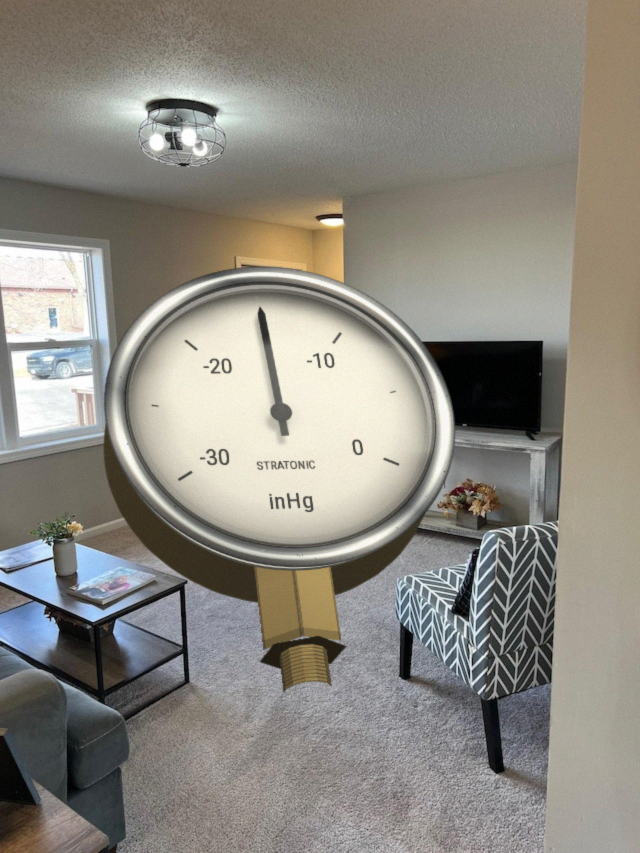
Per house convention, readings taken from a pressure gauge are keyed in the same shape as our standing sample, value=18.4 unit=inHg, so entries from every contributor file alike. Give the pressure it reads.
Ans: value=-15 unit=inHg
